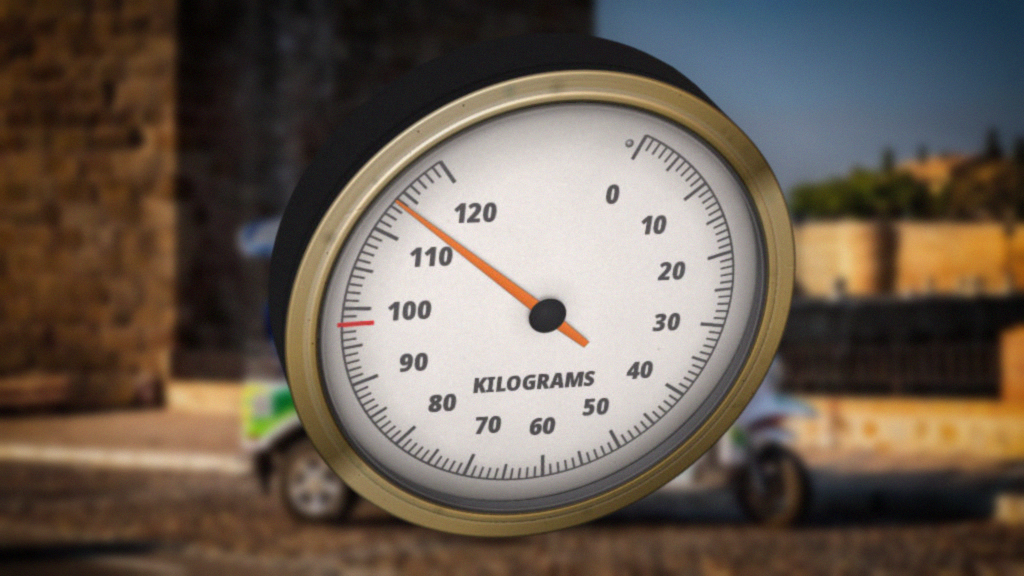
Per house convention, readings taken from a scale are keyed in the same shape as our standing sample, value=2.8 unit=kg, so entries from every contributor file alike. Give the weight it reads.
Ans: value=114 unit=kg
